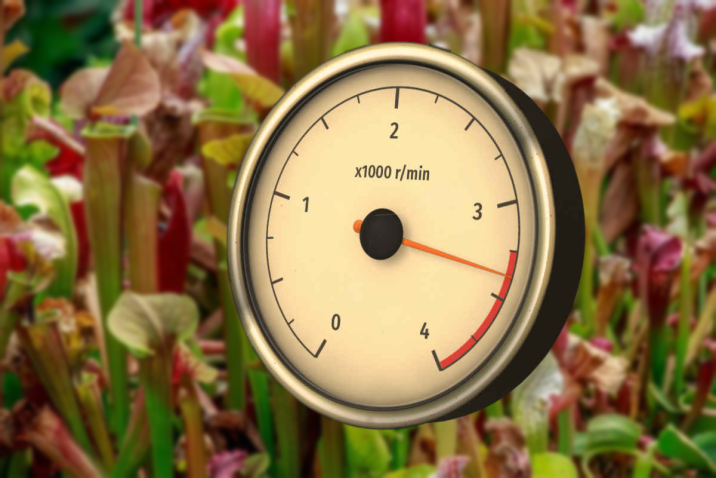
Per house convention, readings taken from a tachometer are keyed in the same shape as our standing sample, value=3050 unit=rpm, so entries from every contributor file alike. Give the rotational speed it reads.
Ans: value=3375 unit=rpm
